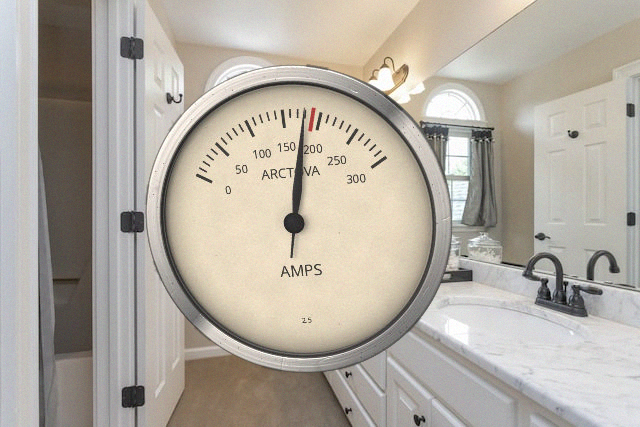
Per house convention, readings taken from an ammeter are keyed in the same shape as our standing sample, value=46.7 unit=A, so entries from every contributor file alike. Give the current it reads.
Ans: value=180 unit=A
